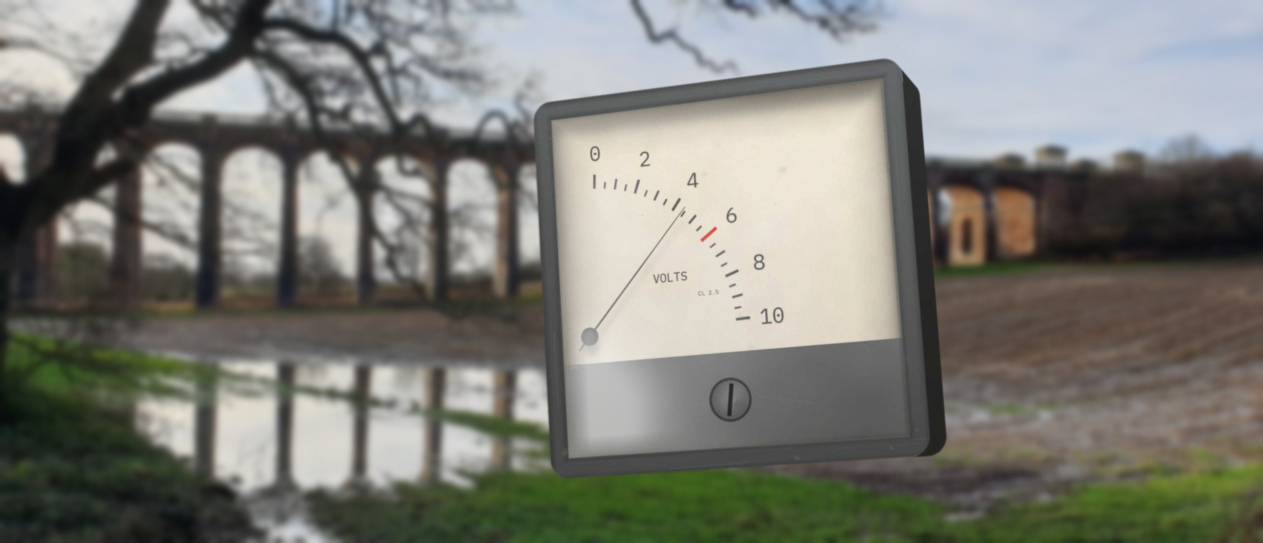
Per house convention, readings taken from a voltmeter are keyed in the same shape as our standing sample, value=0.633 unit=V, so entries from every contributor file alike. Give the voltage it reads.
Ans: value=4.5 unit=V
